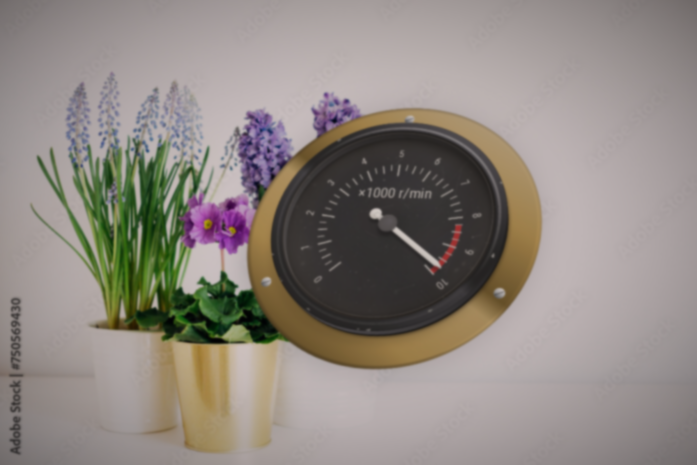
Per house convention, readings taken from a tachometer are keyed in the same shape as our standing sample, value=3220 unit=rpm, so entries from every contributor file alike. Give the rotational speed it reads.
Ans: value=9750 unit=rpm
